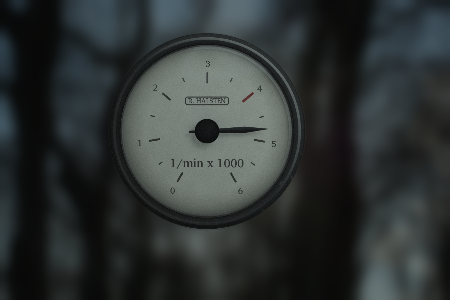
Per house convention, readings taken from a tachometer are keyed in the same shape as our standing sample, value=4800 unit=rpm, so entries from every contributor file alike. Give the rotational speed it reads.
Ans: value=4750 unit=rpm
